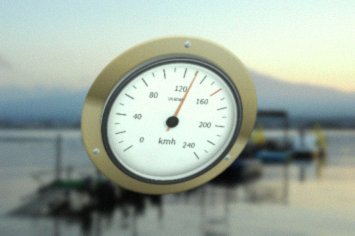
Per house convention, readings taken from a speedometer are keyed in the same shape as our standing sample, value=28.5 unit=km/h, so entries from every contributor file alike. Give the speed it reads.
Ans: value=130 unit=km/h
